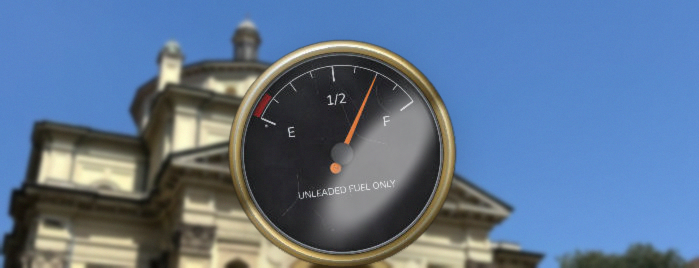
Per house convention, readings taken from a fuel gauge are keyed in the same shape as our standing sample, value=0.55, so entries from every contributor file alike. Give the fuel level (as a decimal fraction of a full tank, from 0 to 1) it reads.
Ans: value=0.75
